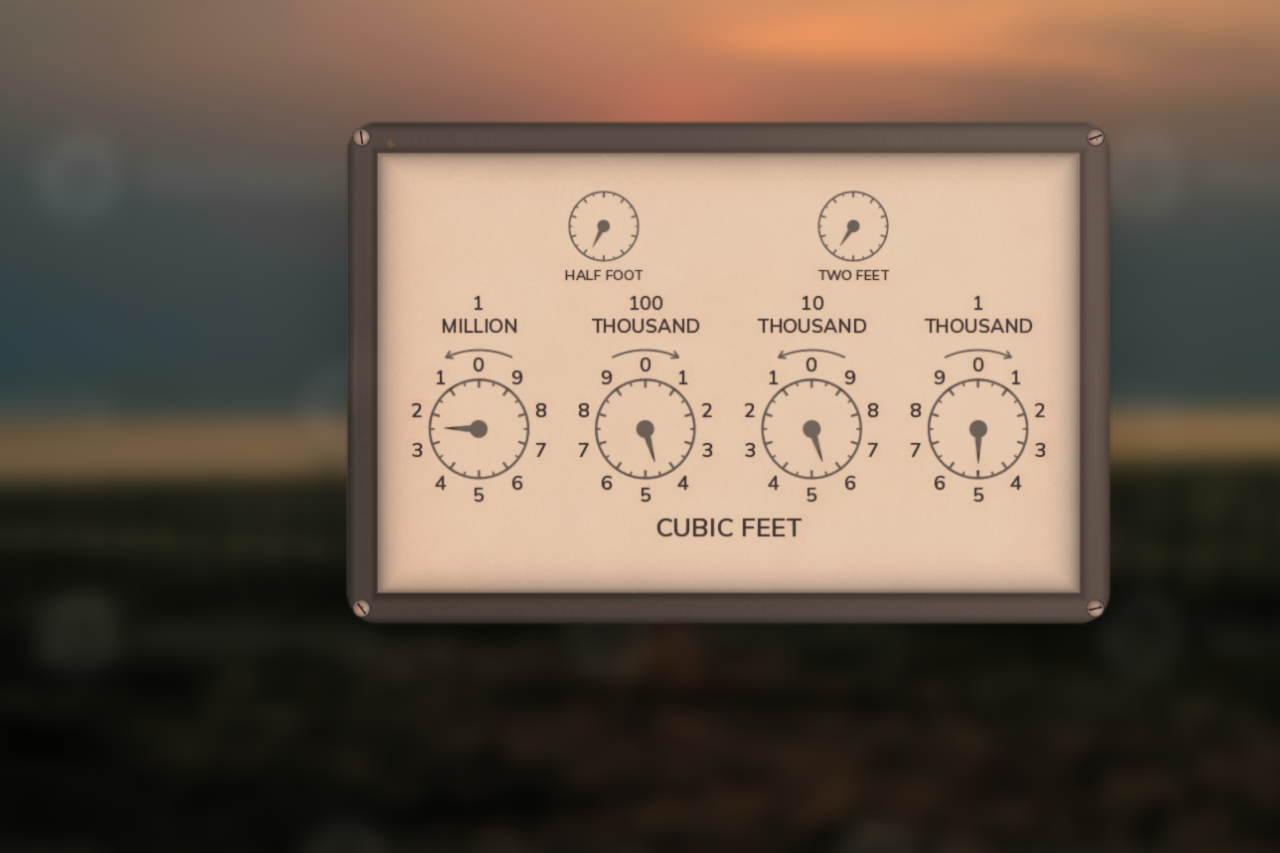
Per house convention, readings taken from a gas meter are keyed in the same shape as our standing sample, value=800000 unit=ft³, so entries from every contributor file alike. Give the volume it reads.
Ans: value=245500 unit=ft³
